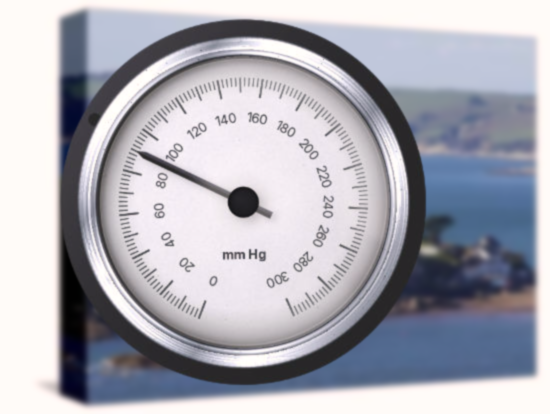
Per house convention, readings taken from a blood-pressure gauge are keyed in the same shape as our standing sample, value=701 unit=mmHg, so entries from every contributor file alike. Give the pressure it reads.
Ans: value=90 unit=mmHg
